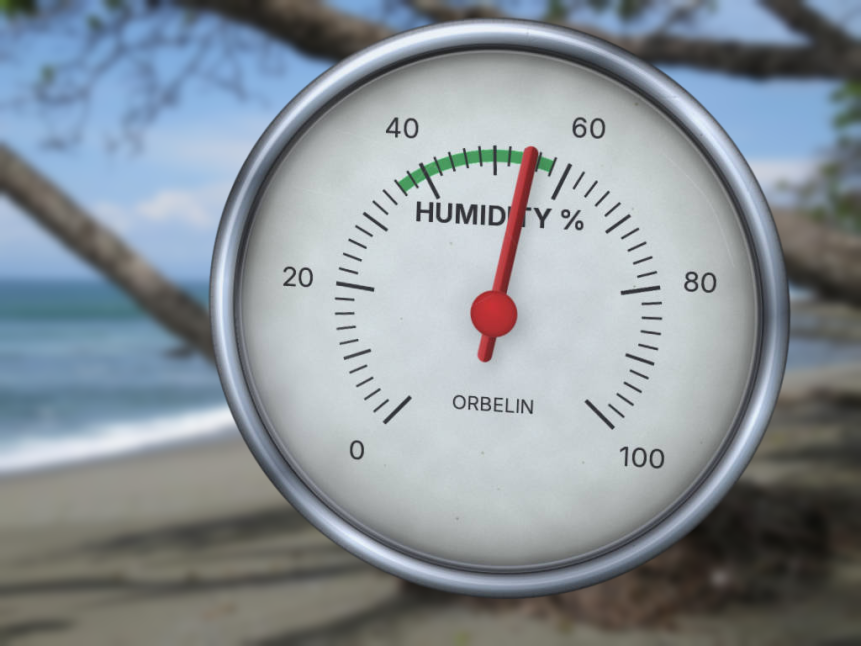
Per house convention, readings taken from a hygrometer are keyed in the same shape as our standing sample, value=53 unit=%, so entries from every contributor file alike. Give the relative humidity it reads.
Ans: value=55 unit=%
